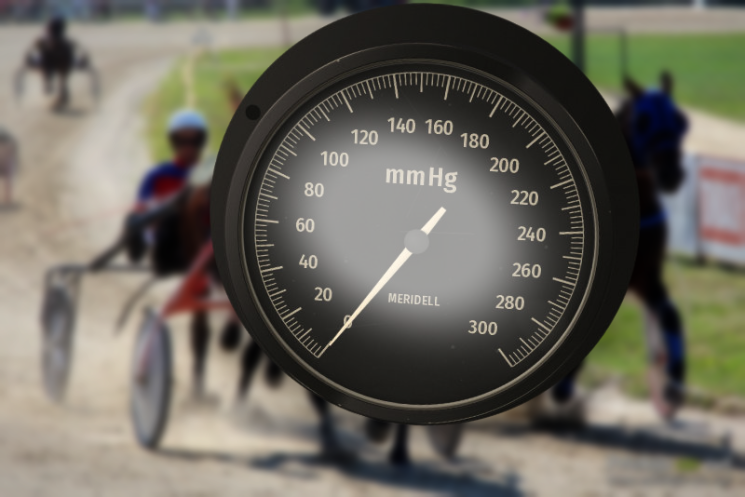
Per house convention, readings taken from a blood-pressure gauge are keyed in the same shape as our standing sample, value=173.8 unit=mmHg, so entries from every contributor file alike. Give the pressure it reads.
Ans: value=0 unit=mmHg
